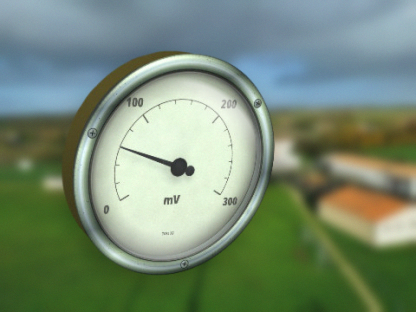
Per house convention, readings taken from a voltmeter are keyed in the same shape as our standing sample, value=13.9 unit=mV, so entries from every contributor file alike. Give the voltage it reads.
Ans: value=60 unit=mV
